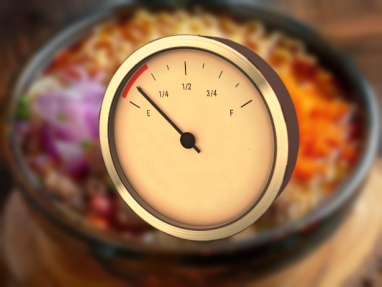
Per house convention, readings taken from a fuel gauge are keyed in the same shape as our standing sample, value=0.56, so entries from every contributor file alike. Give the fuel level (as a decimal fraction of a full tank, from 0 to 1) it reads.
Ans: value=0.125
